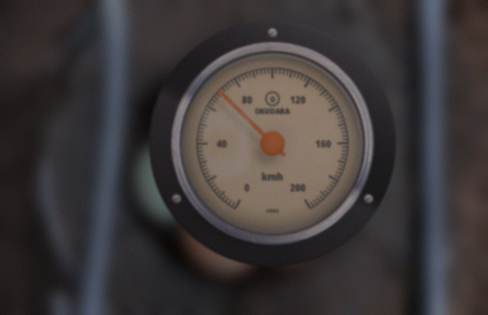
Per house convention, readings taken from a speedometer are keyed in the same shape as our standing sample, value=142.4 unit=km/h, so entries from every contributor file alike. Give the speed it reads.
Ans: value=70 unit=km/h
